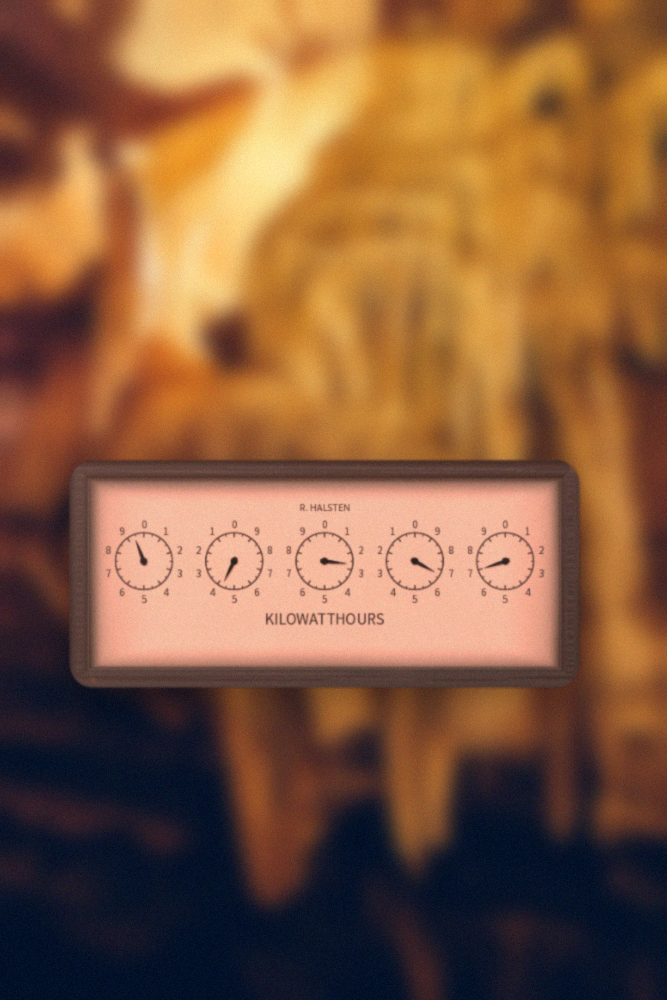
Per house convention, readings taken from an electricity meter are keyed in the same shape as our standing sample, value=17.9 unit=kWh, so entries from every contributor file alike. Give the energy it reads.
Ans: value=94267 unit=kWh
